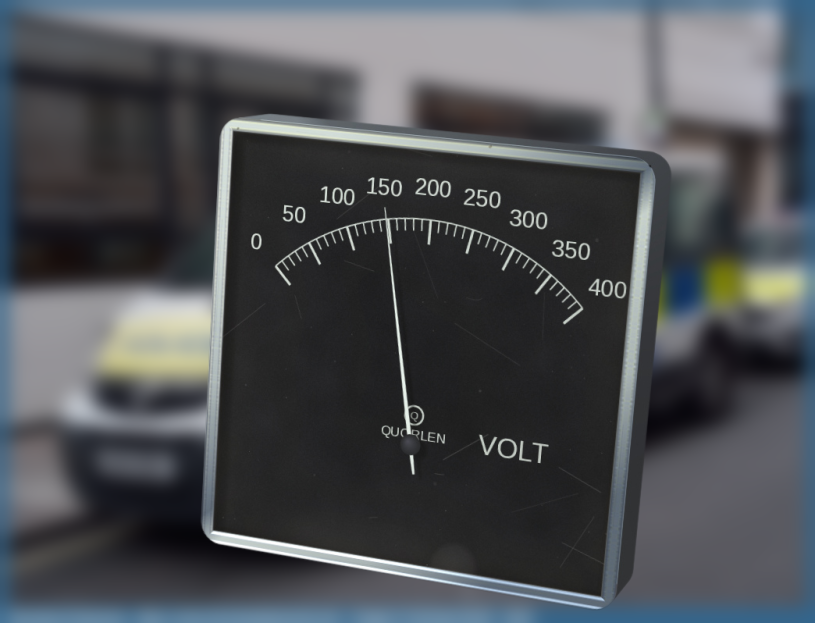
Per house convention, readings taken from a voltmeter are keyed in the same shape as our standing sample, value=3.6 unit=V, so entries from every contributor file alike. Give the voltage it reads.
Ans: value=150 unit=V
